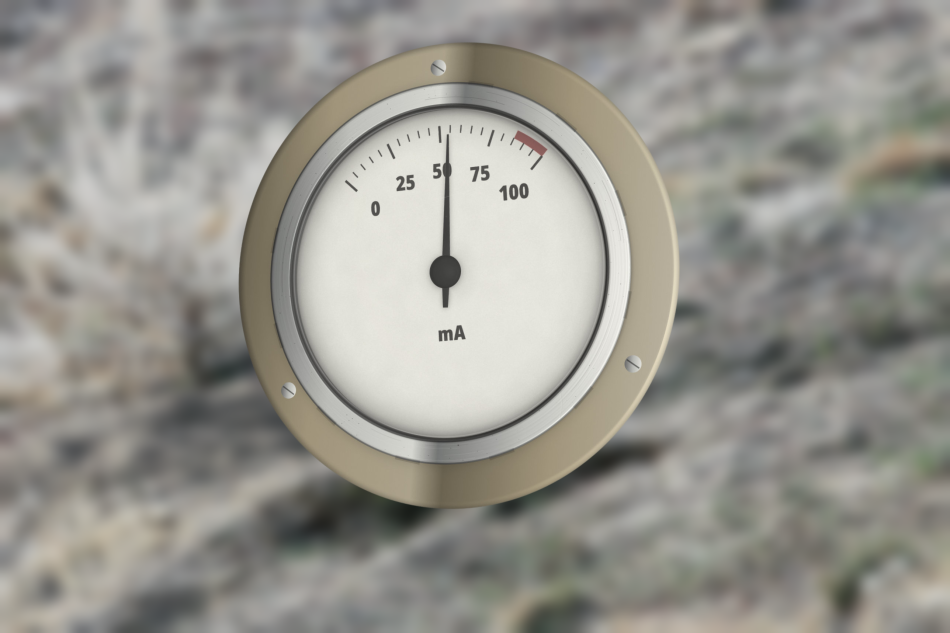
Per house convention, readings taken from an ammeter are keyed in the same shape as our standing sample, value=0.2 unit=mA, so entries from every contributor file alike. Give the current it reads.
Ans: value=55 unit=mA
